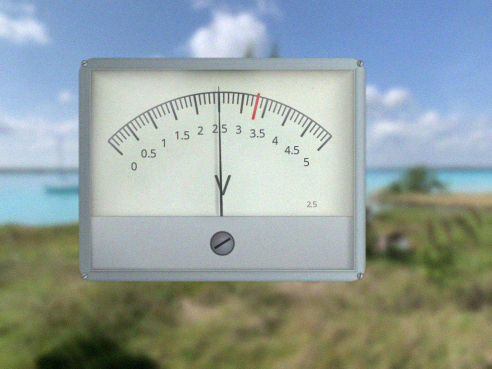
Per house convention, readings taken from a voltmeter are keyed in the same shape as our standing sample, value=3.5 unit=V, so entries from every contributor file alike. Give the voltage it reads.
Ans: value=2.5 unit=V
